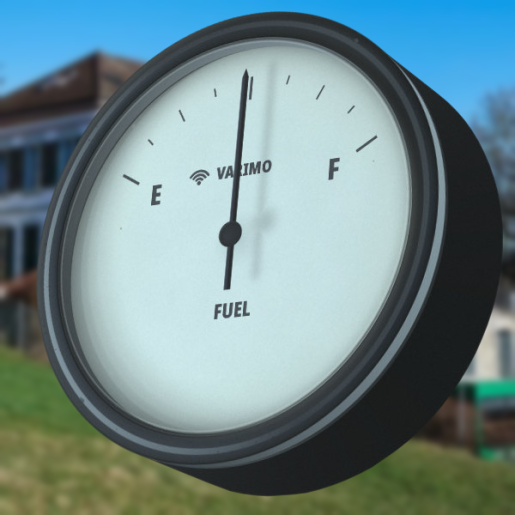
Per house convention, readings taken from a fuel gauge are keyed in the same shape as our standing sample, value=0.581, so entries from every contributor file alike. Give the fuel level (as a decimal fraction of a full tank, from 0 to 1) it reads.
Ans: value=0.5
